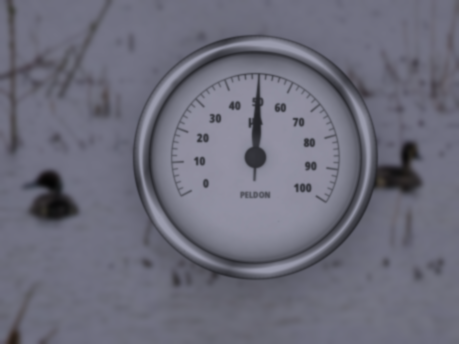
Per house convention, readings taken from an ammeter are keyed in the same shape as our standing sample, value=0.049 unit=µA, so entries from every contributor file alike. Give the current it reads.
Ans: value=50 unit=µA
